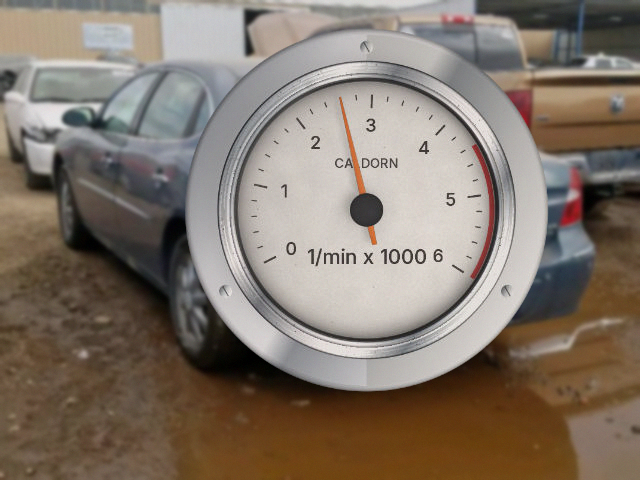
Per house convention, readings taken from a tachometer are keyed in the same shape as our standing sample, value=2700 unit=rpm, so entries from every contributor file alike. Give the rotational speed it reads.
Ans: value=2600 unit=rpm
